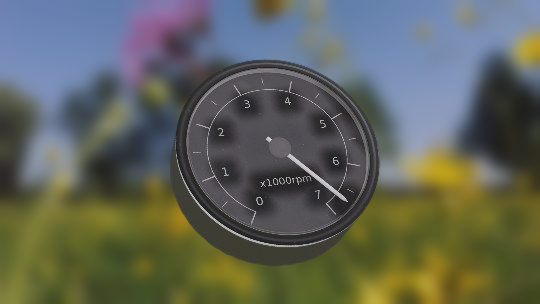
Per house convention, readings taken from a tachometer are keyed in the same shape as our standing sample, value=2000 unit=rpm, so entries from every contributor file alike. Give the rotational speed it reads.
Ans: value=6750 unit=rpm
